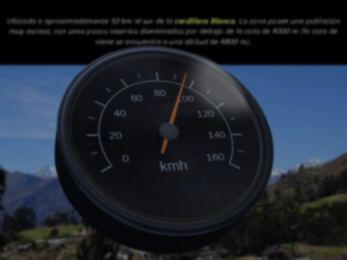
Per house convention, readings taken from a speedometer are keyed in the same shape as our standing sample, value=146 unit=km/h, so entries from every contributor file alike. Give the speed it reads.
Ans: value=95 unit=km/h
